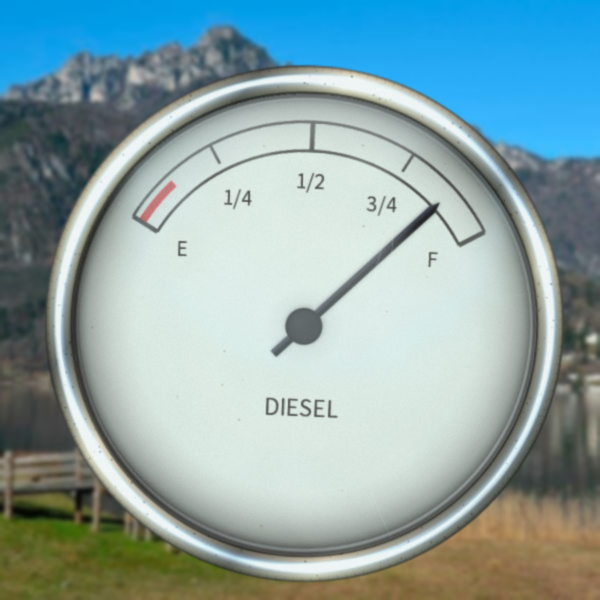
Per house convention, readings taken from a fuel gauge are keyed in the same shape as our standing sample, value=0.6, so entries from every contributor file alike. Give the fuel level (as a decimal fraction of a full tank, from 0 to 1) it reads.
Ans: value=0.875
